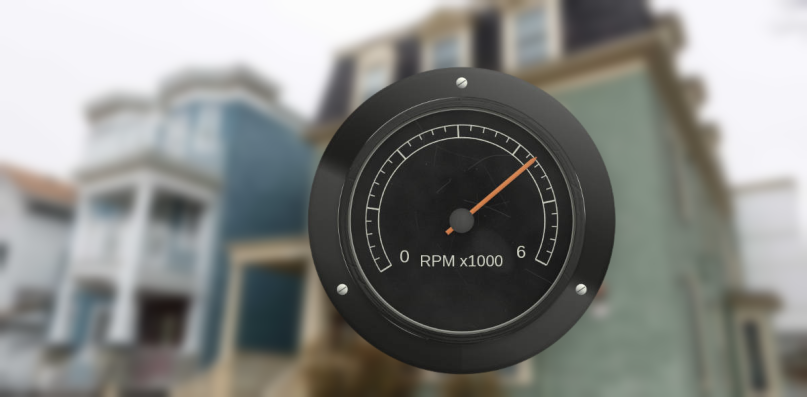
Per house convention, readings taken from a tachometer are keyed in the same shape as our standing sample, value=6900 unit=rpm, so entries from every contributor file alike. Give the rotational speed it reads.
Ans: value=4300 unit=rpm
